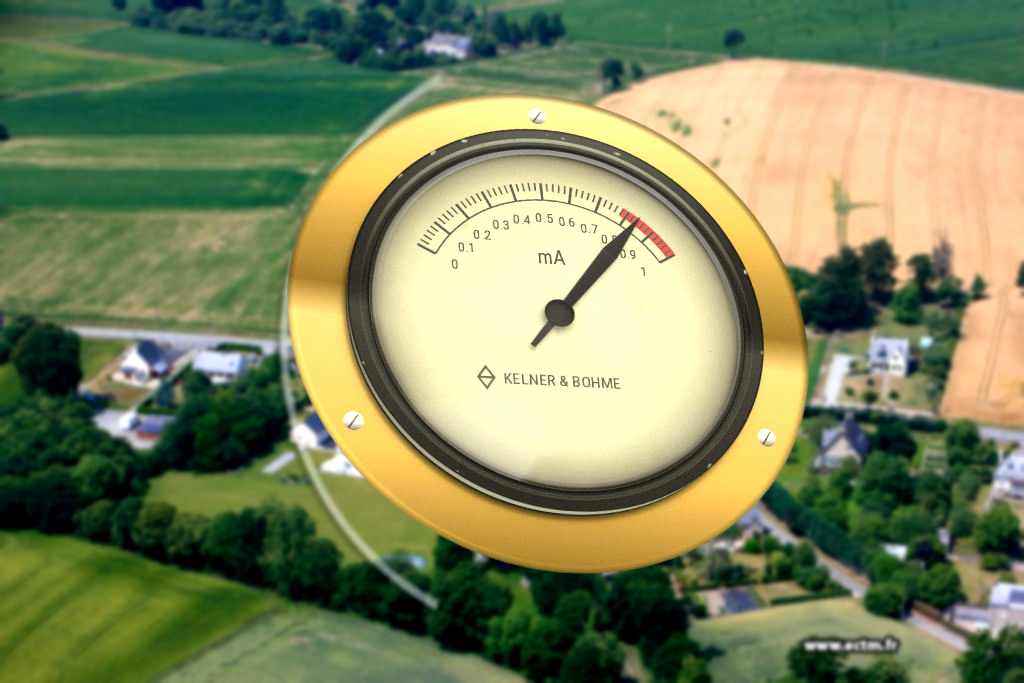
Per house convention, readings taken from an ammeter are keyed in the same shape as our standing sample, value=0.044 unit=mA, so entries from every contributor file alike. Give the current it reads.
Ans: value=0.84 unit=mA
